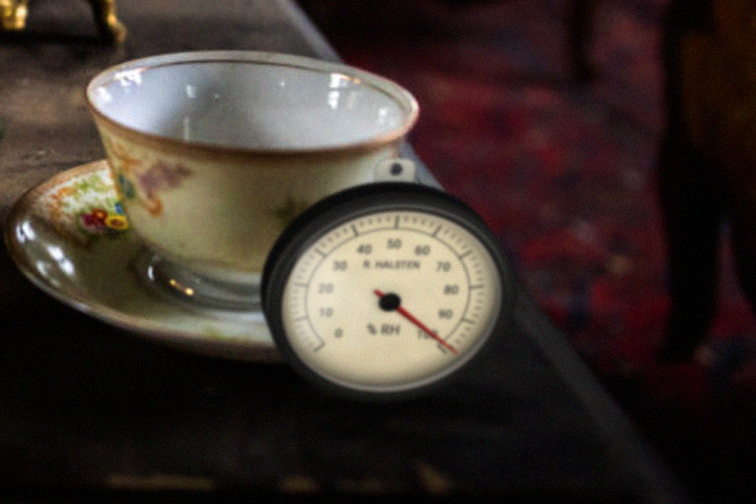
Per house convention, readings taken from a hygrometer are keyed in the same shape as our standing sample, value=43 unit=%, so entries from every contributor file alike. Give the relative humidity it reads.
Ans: value=98 unit=%
